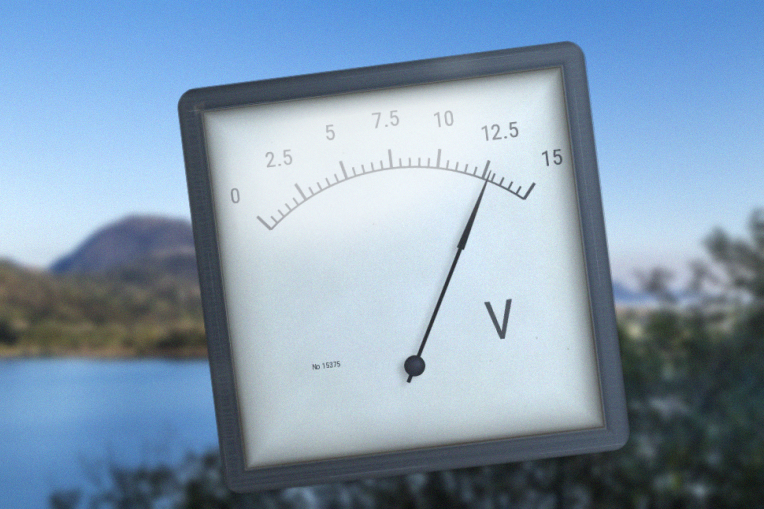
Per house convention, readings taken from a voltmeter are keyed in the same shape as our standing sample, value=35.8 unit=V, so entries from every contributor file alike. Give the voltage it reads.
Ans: value=12.75 unit=V
